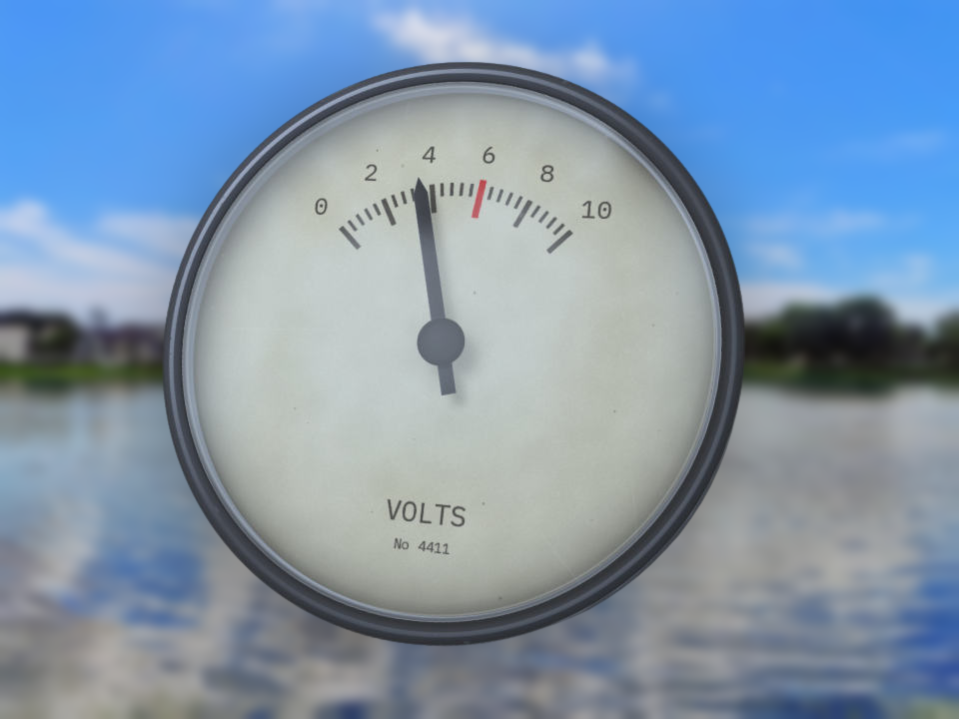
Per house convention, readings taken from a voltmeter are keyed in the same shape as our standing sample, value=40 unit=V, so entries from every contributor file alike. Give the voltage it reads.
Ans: value=3.6 unit=V
